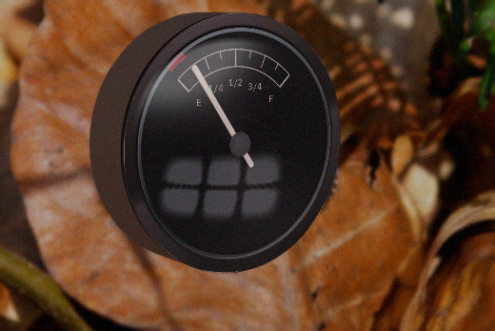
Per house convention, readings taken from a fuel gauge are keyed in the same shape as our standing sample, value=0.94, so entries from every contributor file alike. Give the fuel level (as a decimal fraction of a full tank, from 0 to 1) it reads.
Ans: value=0.125
